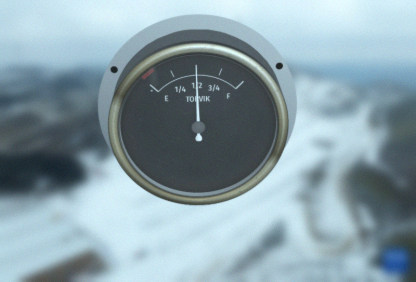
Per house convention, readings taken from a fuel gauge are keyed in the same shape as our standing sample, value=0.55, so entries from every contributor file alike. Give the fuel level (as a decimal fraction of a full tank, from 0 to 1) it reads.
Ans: value=0.5
